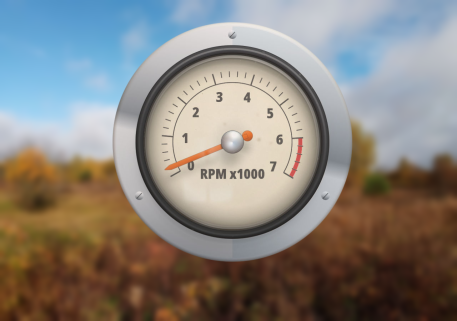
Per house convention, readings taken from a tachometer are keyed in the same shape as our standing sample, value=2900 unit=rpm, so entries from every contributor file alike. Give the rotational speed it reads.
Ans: value=200 unit=rpm
